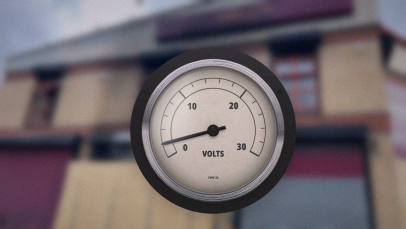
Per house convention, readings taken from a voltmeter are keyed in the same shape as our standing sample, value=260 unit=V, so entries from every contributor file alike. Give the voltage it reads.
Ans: value=2 unit=V
